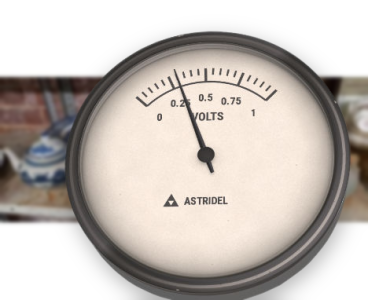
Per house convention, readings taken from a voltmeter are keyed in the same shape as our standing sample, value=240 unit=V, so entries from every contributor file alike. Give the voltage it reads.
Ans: value=0.3 unit=V
